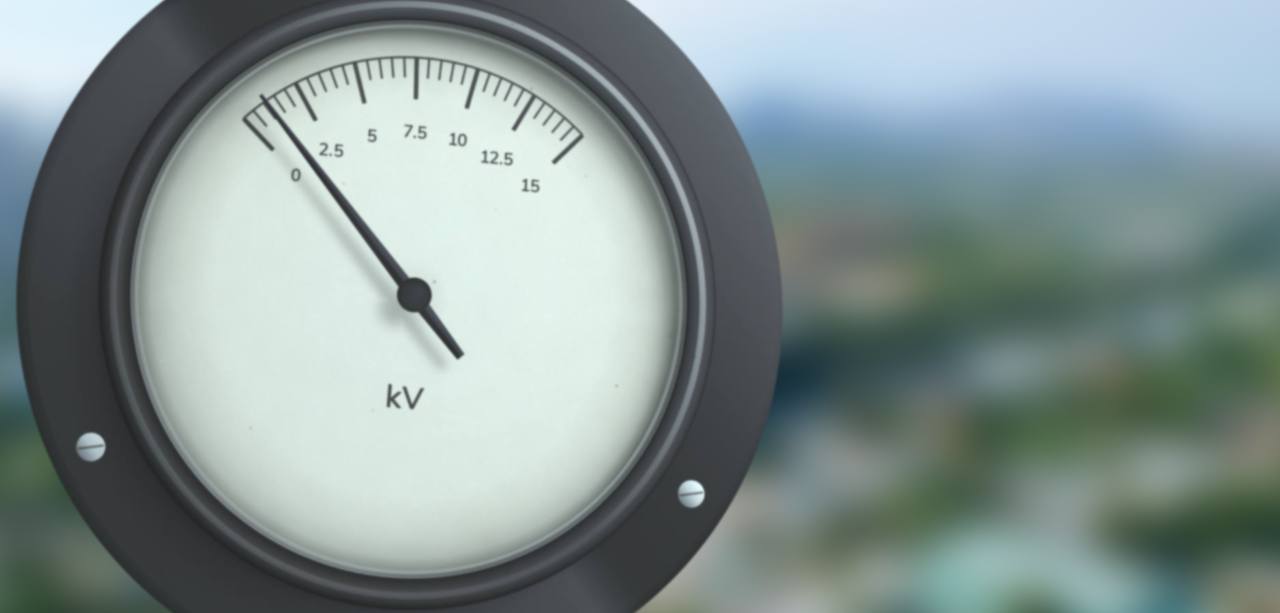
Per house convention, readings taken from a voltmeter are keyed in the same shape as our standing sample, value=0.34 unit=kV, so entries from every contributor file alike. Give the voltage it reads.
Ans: value=1 unit=kV
